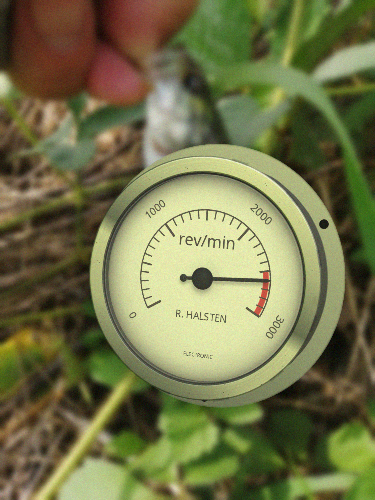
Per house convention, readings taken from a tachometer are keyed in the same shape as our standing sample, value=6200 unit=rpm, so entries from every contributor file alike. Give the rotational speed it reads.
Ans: value=2600 unit=rpm
